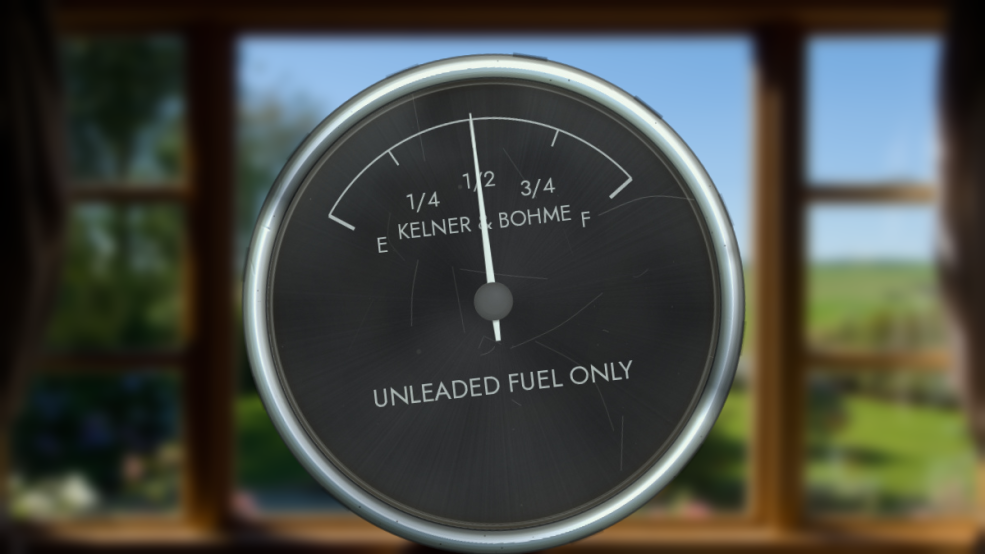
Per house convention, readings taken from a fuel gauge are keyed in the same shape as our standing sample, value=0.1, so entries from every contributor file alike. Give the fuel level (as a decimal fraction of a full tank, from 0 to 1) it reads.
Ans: value=0.5
